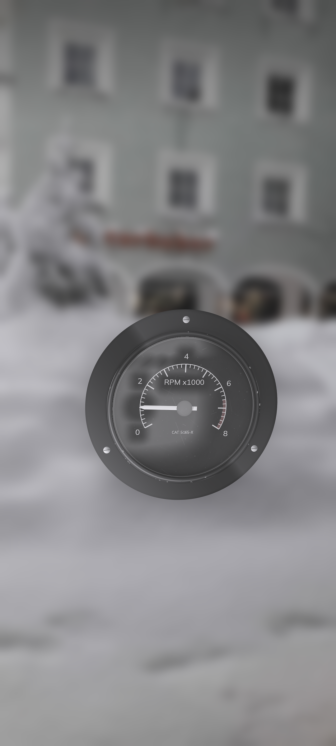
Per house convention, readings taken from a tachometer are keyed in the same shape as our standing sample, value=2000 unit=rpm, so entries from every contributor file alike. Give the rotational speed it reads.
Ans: value=1000 unit=rpm
